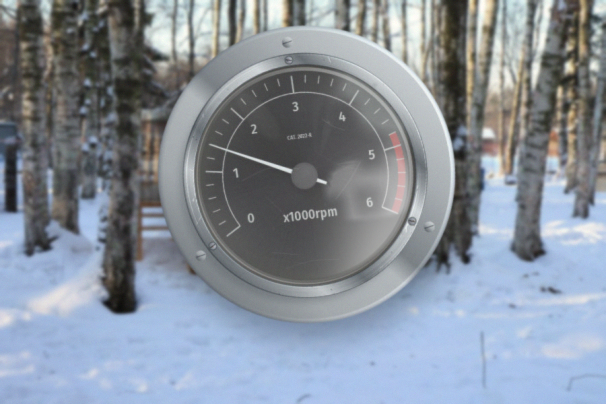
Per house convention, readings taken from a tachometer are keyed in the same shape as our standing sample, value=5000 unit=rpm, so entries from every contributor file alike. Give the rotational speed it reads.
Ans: value=1400 unit=rpm
